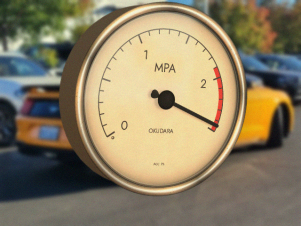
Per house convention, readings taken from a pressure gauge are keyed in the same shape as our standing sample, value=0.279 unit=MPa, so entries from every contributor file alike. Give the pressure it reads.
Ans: value=2.45 unit=MPa
